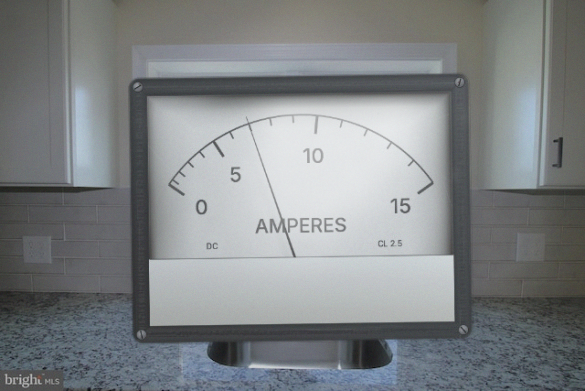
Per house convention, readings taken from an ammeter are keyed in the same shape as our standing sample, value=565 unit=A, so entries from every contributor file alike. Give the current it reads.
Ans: value=7 unit=A
